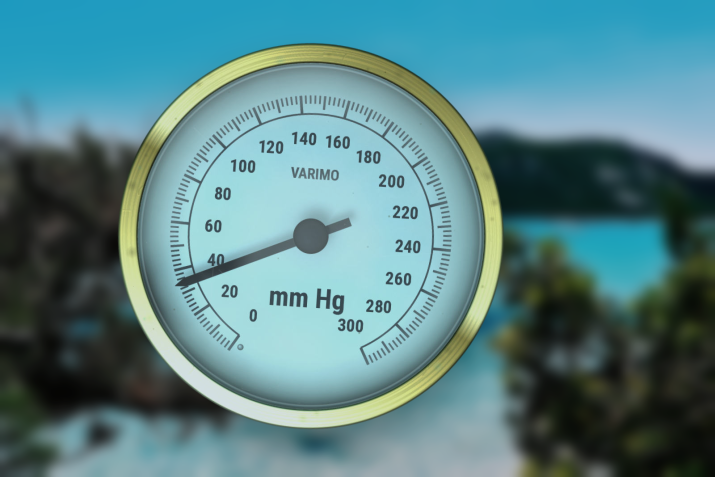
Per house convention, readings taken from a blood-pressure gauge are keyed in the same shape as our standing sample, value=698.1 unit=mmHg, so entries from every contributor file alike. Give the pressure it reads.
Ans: value=34 unit=mmHg
